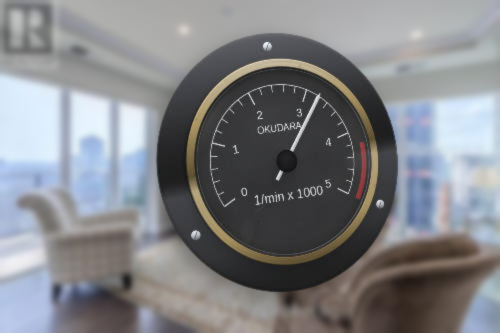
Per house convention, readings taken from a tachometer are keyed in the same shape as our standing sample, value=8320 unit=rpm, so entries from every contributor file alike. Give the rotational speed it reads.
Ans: value=3200 unit=rpm
